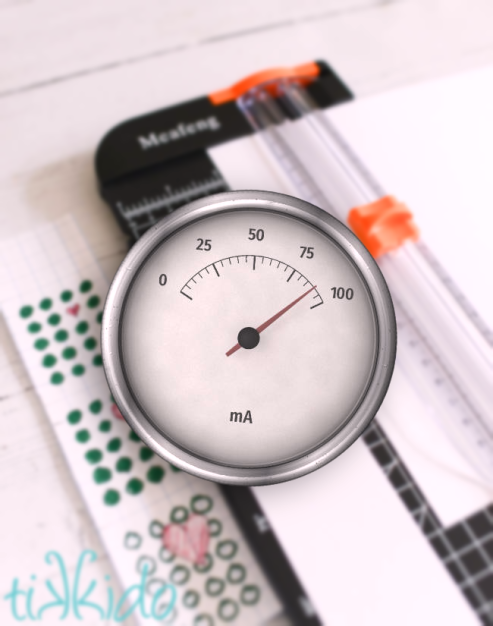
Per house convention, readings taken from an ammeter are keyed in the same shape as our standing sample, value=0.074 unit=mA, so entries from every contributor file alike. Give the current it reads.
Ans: value=90 unit=mA
